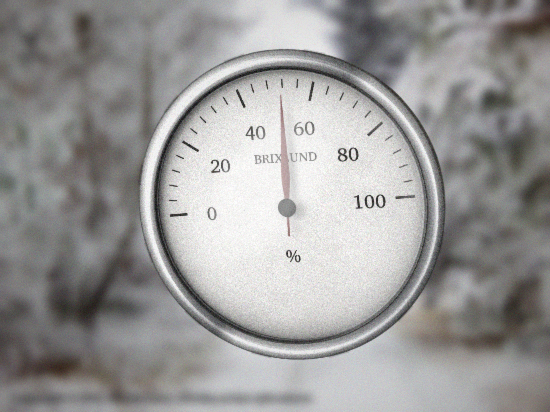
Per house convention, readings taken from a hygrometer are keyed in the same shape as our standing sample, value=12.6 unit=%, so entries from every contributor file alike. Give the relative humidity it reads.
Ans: value=52 unit=%
